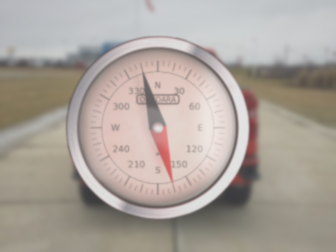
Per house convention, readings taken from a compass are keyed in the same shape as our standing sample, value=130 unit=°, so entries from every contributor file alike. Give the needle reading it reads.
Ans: value=165 unit=°
